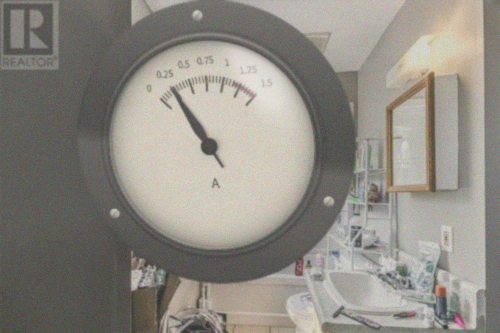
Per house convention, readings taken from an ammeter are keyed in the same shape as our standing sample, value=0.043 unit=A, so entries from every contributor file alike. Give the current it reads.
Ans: value=0.25 unit=A
